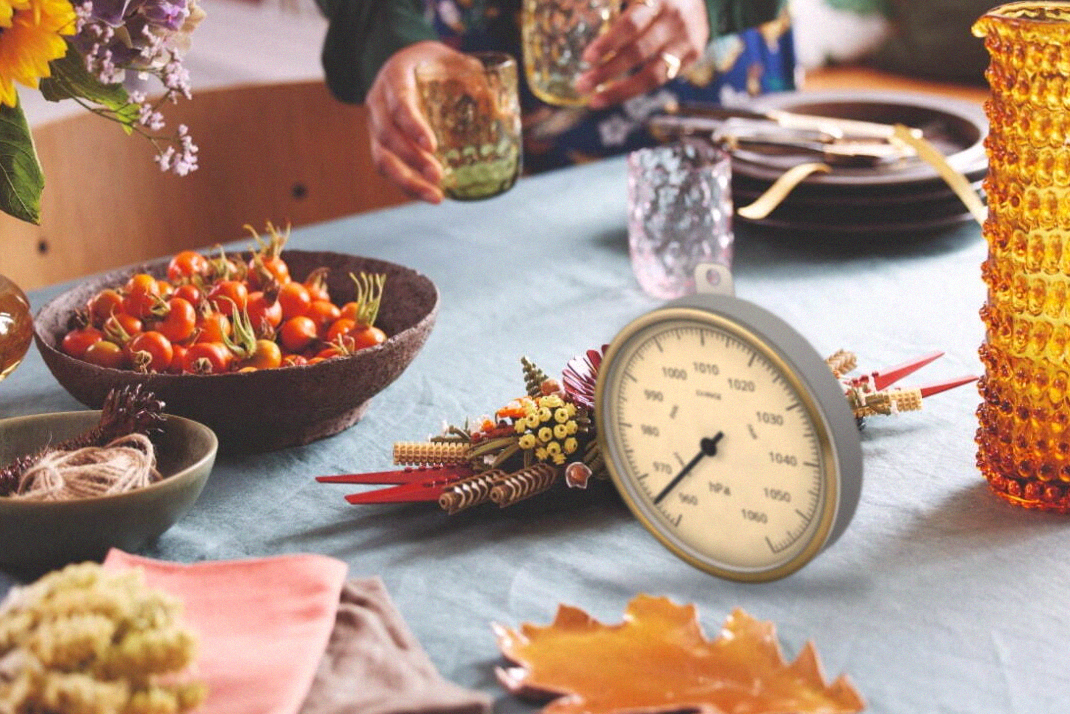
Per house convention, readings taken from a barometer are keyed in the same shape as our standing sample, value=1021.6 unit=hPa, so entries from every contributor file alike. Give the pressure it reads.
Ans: value=965 unit=hPa
